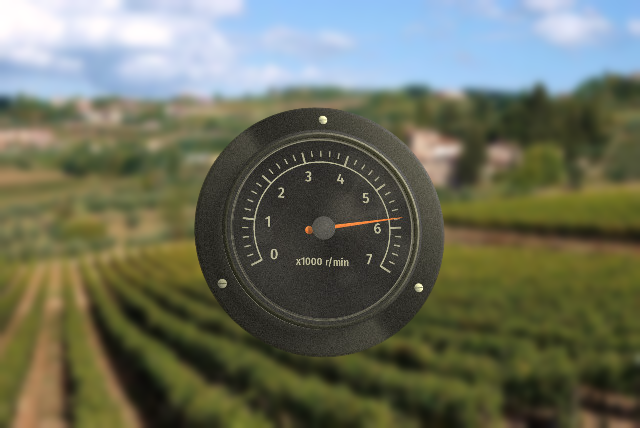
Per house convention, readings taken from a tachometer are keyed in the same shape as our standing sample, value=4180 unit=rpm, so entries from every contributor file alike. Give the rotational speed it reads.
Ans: value=5800 unit=rpm
